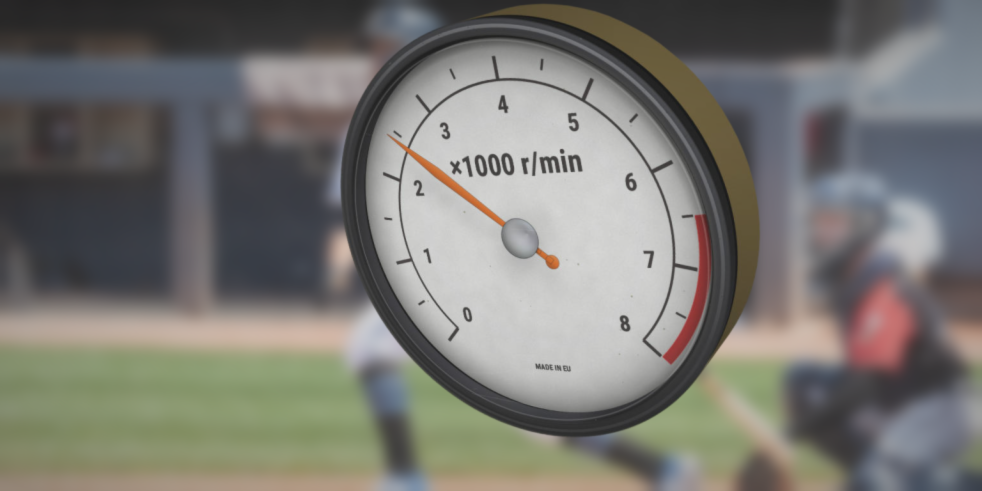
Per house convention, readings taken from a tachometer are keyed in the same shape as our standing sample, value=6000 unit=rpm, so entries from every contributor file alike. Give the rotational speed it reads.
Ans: value=2500 unit=rpm
